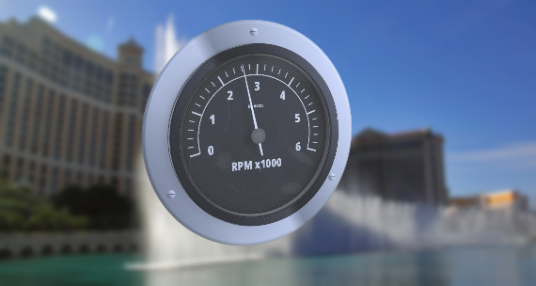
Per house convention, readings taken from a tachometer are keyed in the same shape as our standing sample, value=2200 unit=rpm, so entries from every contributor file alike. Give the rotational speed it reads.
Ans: value=2600 unit=rpm
